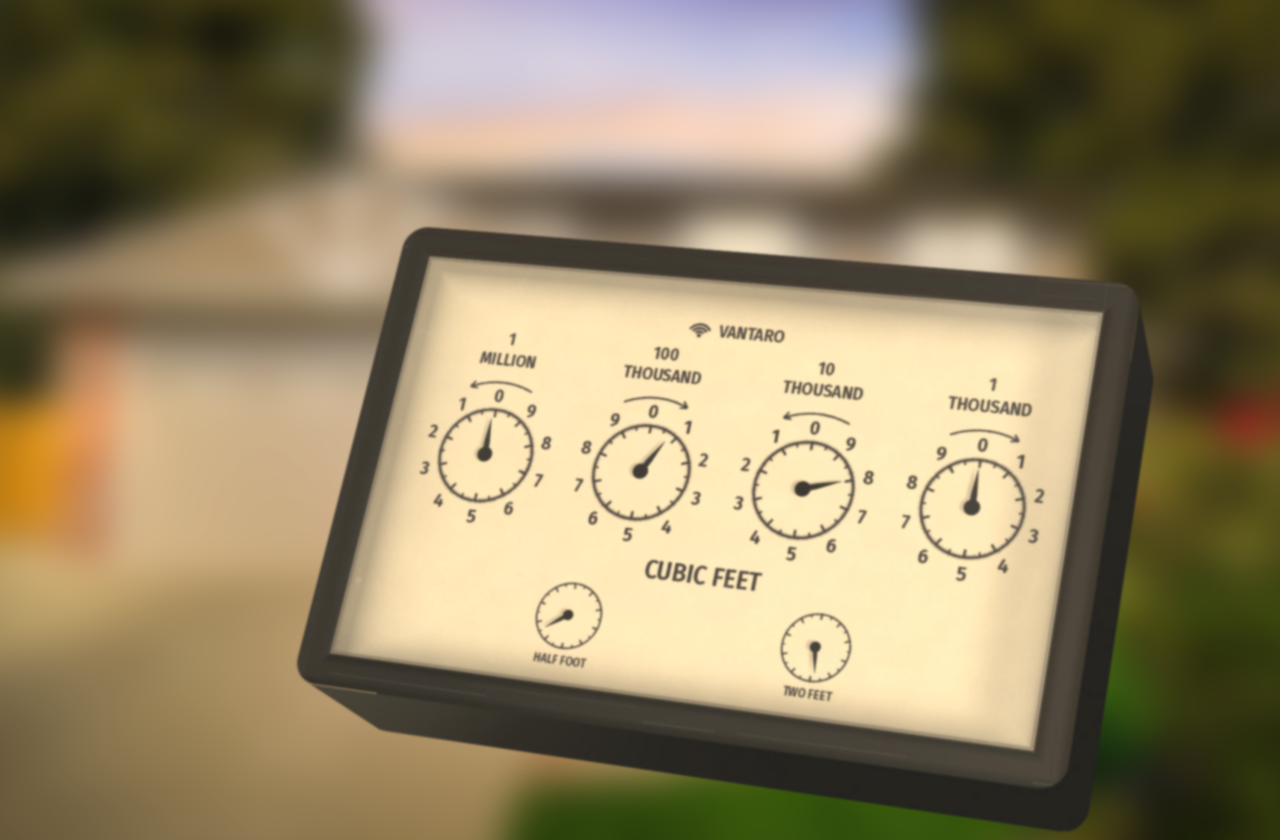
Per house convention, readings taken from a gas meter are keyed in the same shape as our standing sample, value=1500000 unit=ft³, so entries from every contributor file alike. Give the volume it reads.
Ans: value=8000 unit=ft³
